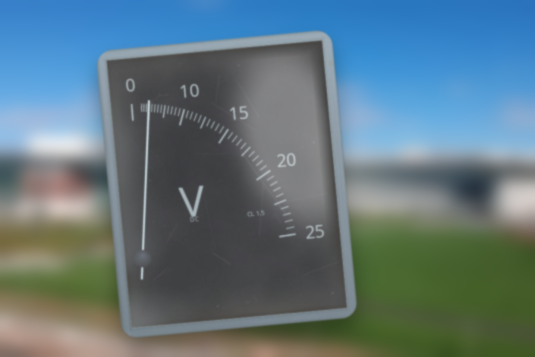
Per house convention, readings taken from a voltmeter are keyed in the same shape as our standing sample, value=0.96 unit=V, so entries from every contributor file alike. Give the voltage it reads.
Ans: value=5 unit=V
